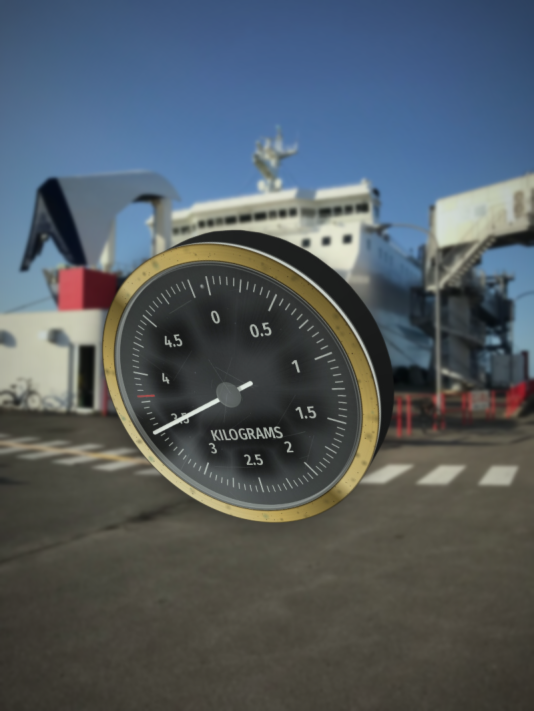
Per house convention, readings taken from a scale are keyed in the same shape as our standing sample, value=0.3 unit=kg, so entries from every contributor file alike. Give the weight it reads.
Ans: value=3.5 unit=kg
